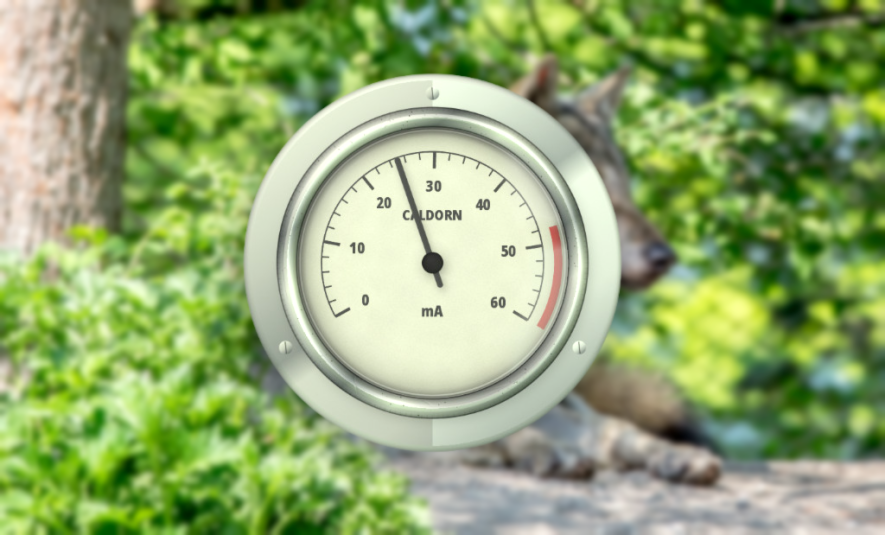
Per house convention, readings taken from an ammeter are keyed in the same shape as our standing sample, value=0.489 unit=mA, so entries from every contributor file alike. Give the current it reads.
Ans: value=25 unit=mA
